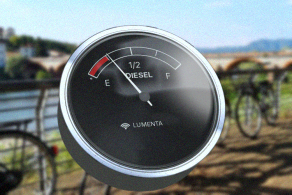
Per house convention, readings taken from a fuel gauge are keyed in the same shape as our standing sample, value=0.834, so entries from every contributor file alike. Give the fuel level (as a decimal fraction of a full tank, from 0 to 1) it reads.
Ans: value=0.25
